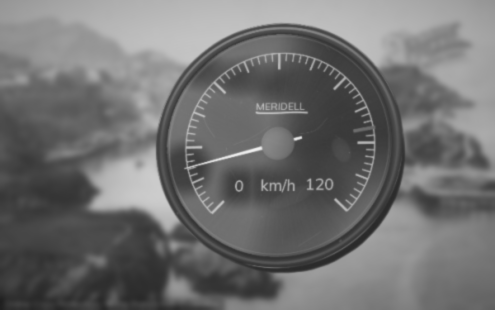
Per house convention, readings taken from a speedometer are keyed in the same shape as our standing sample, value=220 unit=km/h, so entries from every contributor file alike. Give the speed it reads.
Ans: value=14 unit=km/h
